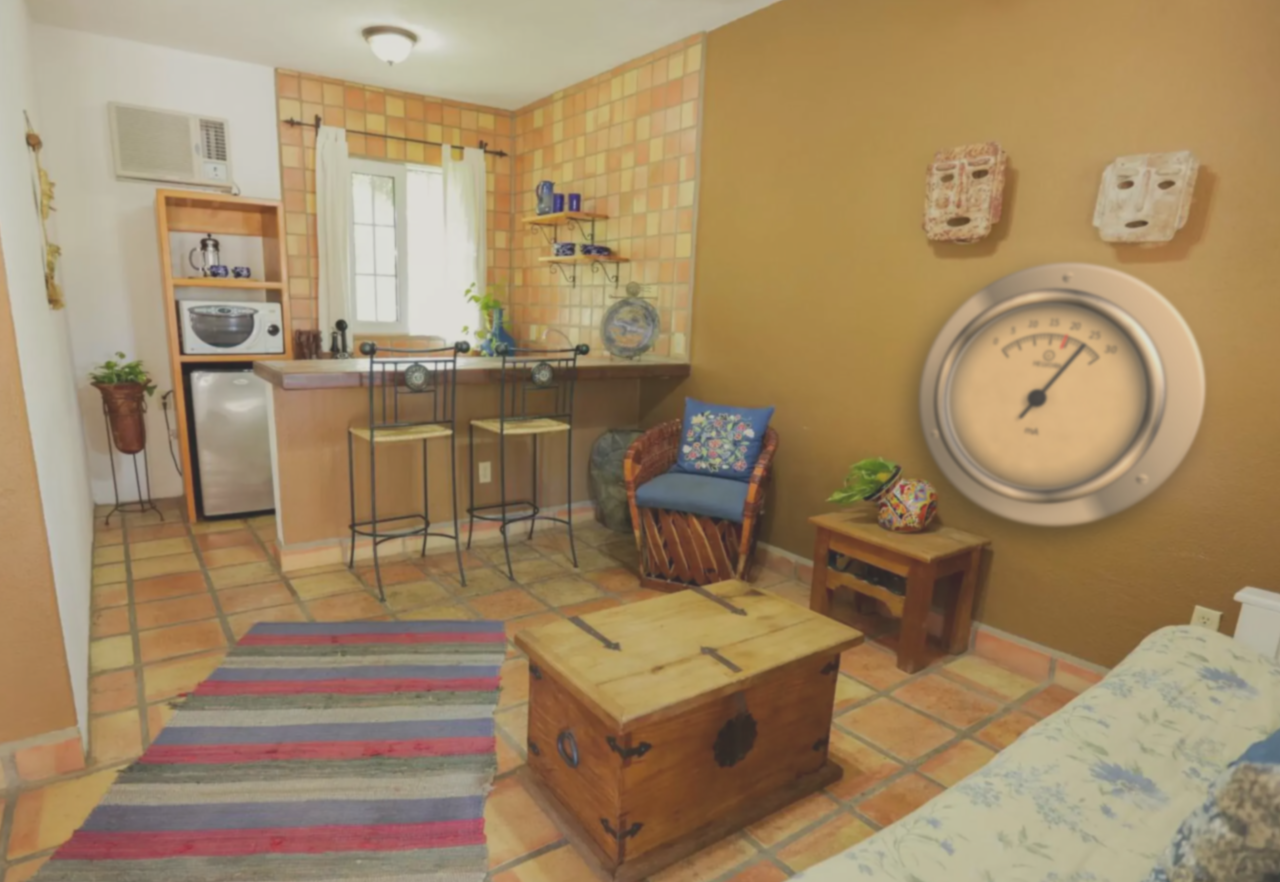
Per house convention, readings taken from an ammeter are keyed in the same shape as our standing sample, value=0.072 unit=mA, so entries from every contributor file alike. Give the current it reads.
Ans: value=25 unit=mA
